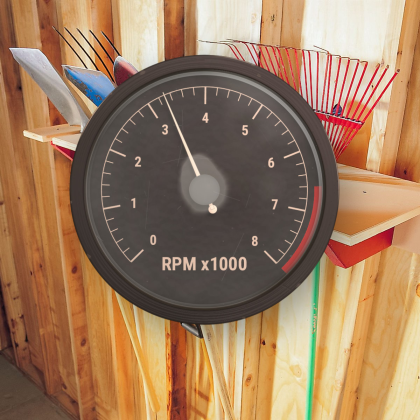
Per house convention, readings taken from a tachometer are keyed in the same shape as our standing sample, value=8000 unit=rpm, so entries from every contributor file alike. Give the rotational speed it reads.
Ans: value=3300 unit=rpm
